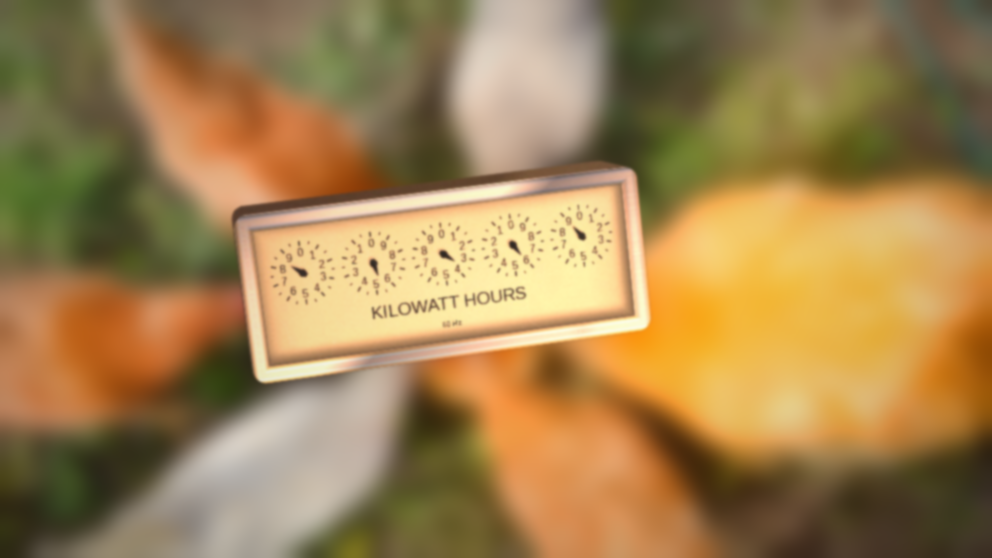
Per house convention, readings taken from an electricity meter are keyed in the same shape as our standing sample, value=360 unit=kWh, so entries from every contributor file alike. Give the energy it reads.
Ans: value=85359 unit=kWh
